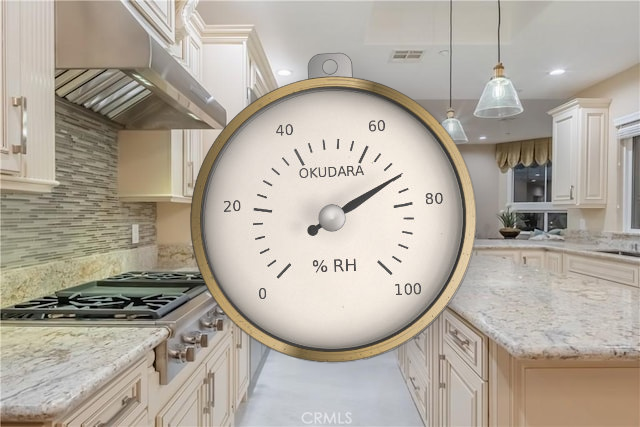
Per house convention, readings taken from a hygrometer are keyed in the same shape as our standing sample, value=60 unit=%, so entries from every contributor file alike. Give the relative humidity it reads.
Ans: value=72 unit=%
